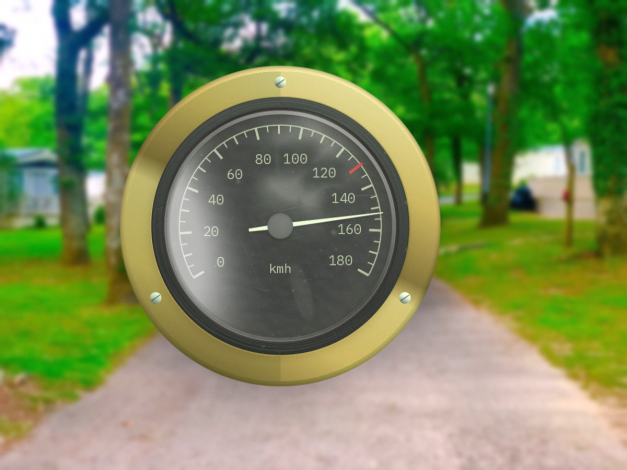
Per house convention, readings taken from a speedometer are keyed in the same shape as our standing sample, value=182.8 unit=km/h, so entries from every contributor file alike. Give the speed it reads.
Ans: value=152.5 unit=km/h
